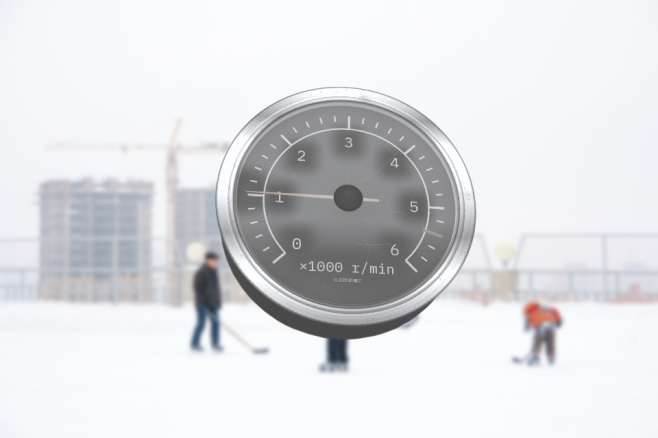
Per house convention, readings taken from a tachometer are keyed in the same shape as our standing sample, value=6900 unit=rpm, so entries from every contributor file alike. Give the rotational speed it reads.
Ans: value=1000 unit=rpm
